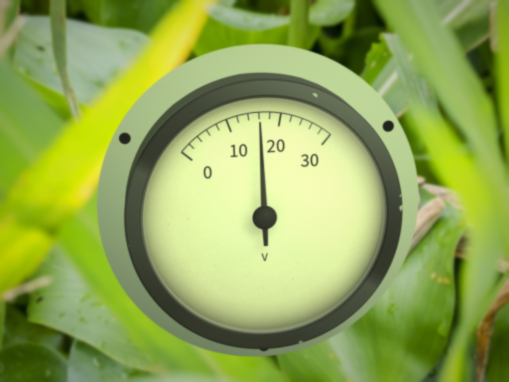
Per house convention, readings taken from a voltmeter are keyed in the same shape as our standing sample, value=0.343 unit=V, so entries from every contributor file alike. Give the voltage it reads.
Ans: value=16 unit=V
